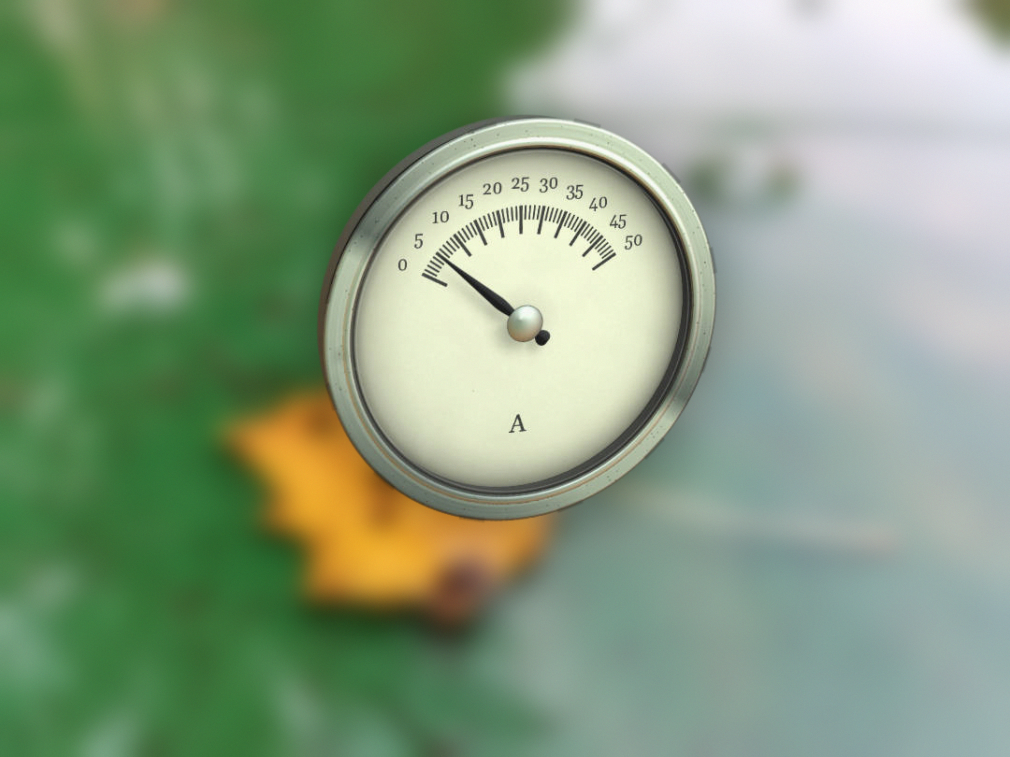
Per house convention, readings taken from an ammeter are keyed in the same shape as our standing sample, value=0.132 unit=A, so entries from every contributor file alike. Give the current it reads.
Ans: value=5 unit=A
